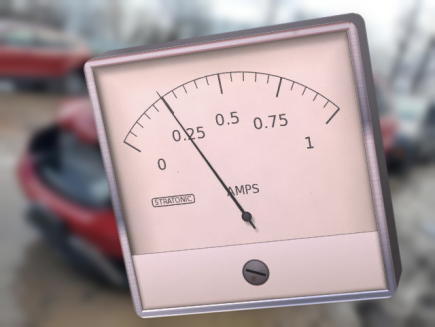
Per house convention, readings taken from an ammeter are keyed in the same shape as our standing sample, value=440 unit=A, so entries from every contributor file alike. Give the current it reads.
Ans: value=0.25 unit=A
